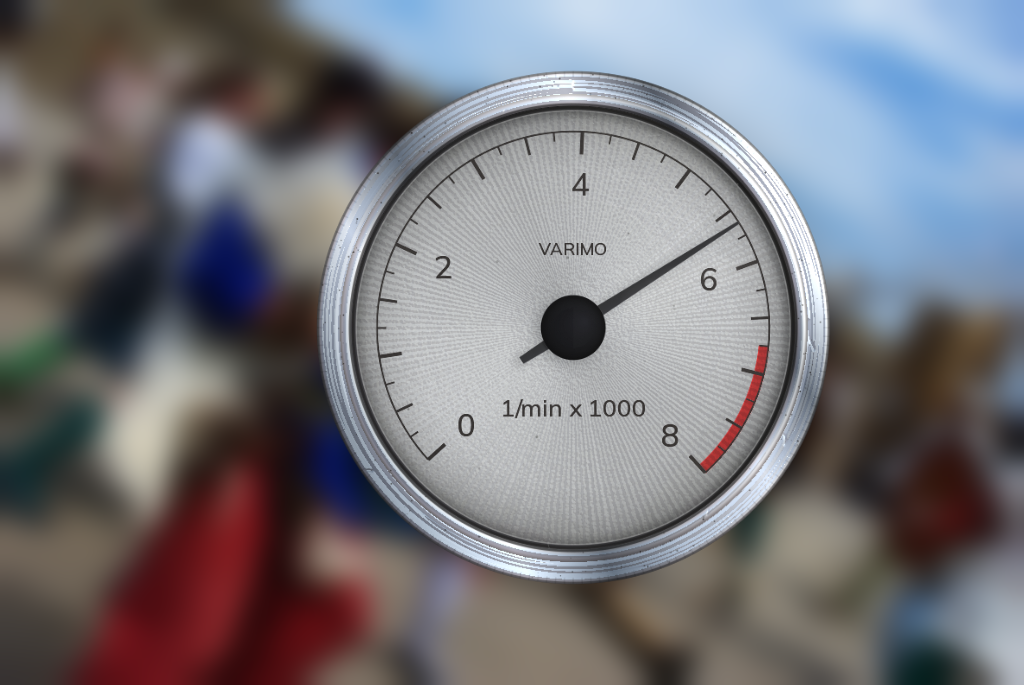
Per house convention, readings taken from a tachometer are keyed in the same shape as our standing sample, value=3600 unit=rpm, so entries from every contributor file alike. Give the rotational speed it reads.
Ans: value=5625 unit=rpm
